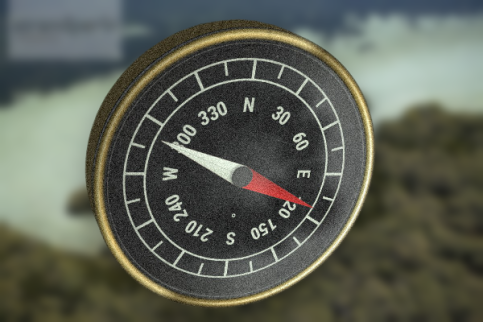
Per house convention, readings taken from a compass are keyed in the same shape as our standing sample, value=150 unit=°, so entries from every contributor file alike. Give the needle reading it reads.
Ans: value=112.5 unit=°
